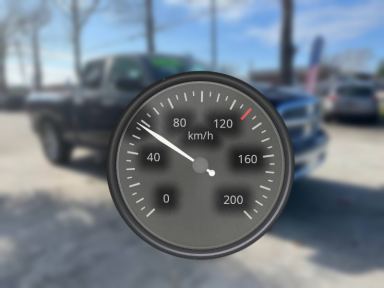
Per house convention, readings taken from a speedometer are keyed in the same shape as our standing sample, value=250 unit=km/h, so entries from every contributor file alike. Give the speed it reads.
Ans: value=57.5 unit=km/h
